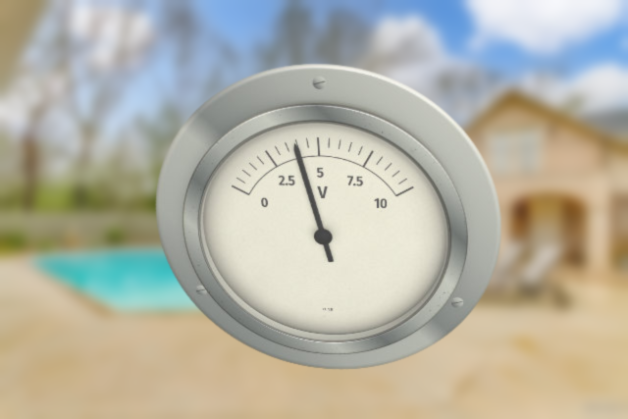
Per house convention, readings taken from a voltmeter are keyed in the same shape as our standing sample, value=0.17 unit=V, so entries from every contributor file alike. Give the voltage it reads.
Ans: value=4 unit=V
